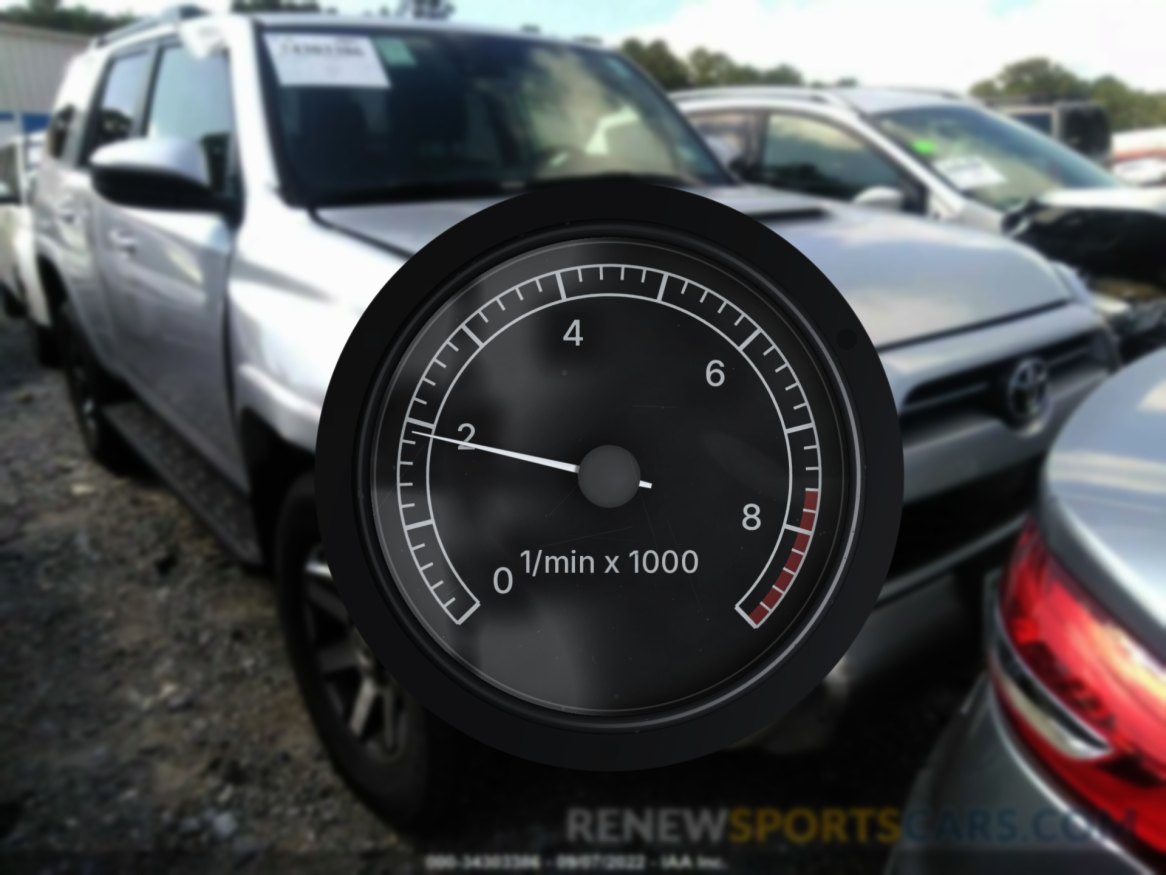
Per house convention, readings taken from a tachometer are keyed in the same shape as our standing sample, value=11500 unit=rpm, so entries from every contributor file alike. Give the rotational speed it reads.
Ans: value=1900 unit=rpm
